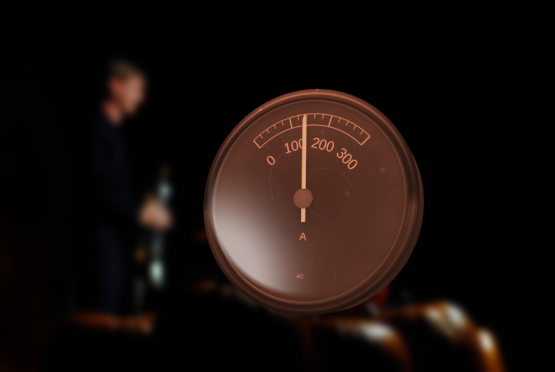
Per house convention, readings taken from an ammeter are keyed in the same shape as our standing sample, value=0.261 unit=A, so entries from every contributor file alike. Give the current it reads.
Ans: value=140 unit=A
